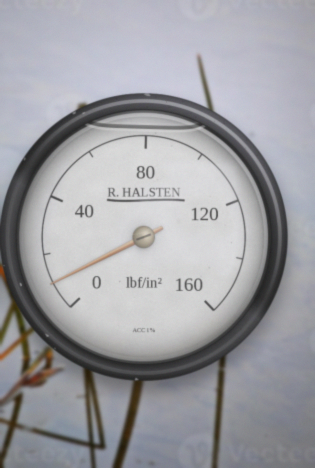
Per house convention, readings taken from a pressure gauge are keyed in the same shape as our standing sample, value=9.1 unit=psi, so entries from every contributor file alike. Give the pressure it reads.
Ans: value=10 unit=psi
